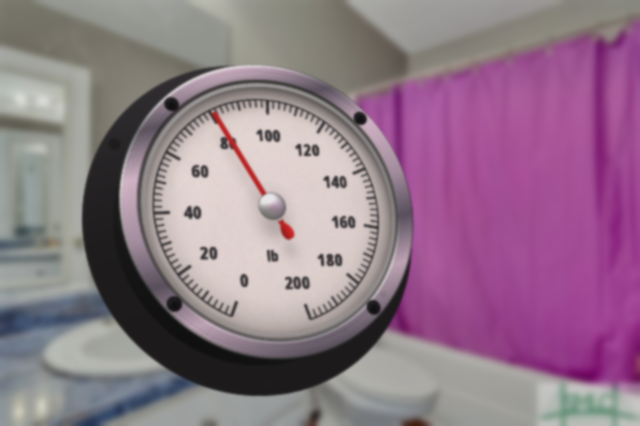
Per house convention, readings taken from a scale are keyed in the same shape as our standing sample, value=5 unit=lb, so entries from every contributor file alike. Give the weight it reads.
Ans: value=80 unit=lb
